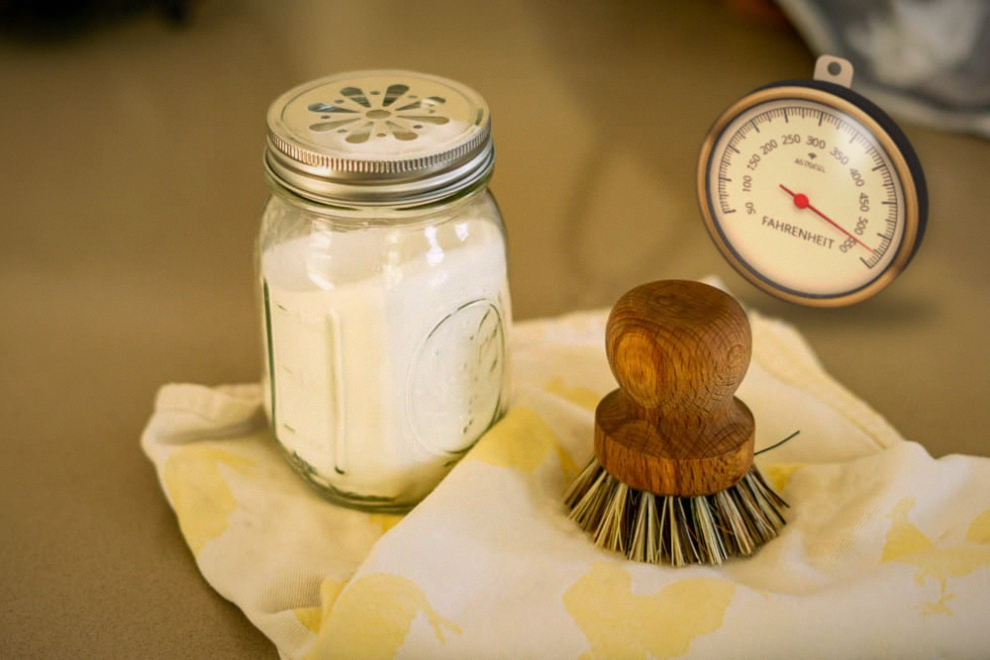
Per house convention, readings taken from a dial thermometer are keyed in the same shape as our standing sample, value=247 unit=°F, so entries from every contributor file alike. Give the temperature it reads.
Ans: value=525 unit=°F
